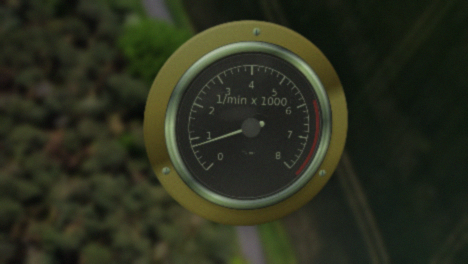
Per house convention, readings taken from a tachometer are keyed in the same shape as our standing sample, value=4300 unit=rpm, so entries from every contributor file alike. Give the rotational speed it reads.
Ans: value=800 unit=rpm
